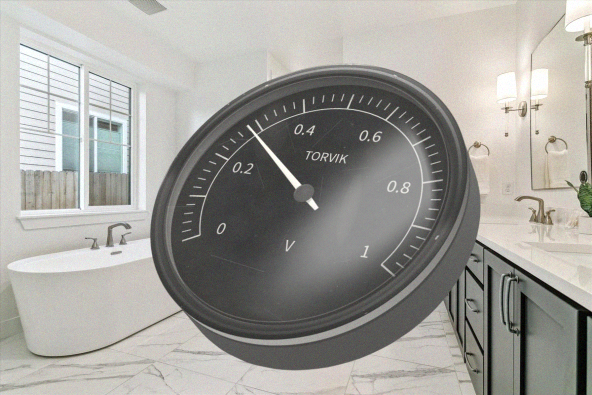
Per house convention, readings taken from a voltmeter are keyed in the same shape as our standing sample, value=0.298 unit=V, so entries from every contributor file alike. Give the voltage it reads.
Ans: value=0.28 unit=V
